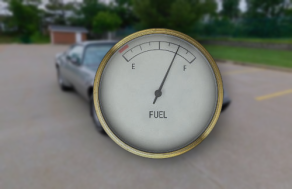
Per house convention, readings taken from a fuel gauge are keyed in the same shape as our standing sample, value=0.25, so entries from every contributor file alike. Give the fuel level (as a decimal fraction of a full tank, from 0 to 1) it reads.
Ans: value=0.75
